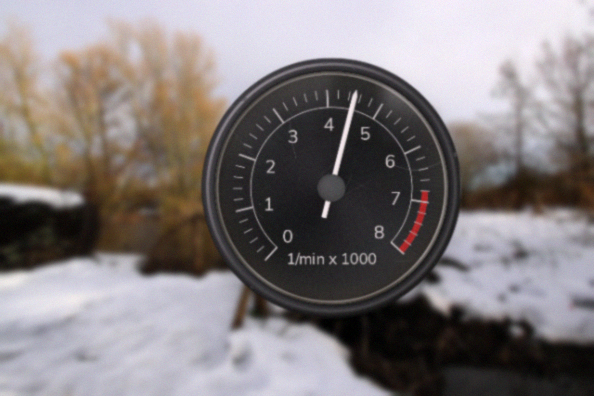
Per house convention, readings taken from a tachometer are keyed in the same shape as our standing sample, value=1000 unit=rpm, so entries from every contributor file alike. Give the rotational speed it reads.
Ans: value=4500 unit=rpm
